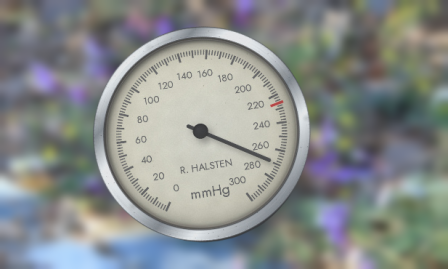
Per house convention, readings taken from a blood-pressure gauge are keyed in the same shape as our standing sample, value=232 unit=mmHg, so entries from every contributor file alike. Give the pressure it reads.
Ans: value=270 unit=mmHg
